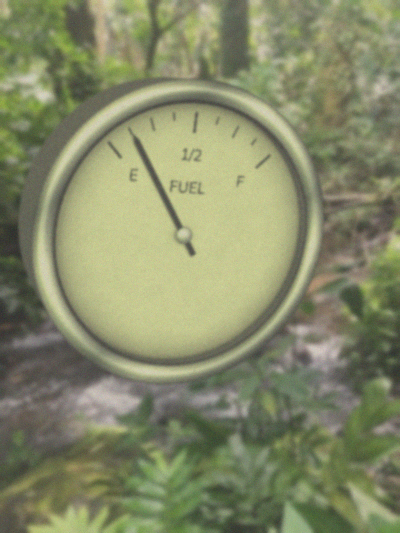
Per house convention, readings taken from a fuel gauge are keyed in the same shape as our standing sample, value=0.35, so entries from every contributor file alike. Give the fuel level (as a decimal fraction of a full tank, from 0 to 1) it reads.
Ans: value=0.125
